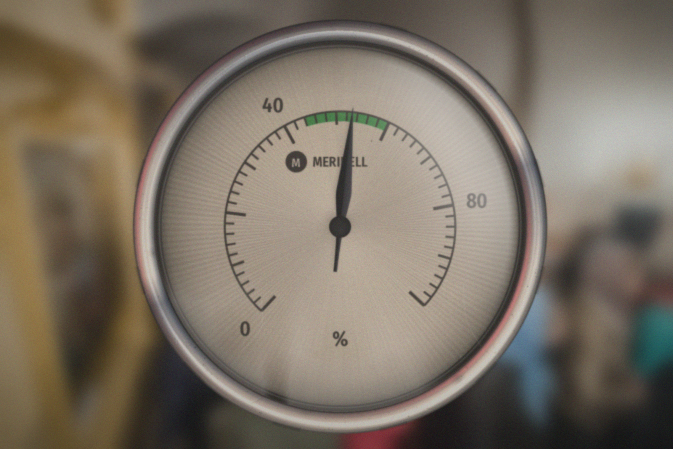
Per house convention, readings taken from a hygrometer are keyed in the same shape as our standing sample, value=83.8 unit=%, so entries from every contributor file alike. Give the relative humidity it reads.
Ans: value=53 unit=%
